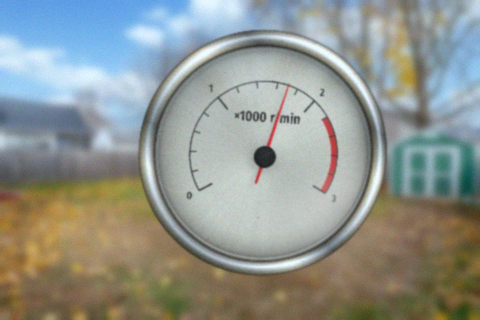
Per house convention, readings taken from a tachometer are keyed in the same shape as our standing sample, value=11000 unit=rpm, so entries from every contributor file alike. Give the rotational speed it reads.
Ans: value=1700 unit=rpm
